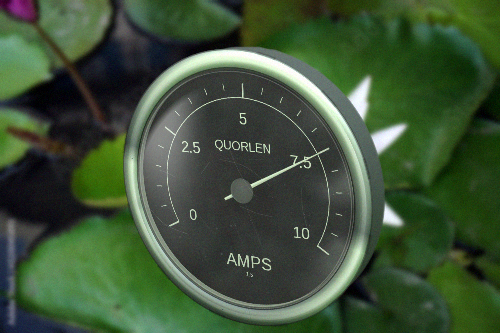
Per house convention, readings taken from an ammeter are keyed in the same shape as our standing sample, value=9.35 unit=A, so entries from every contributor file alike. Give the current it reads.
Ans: value=7.5 unit=A
